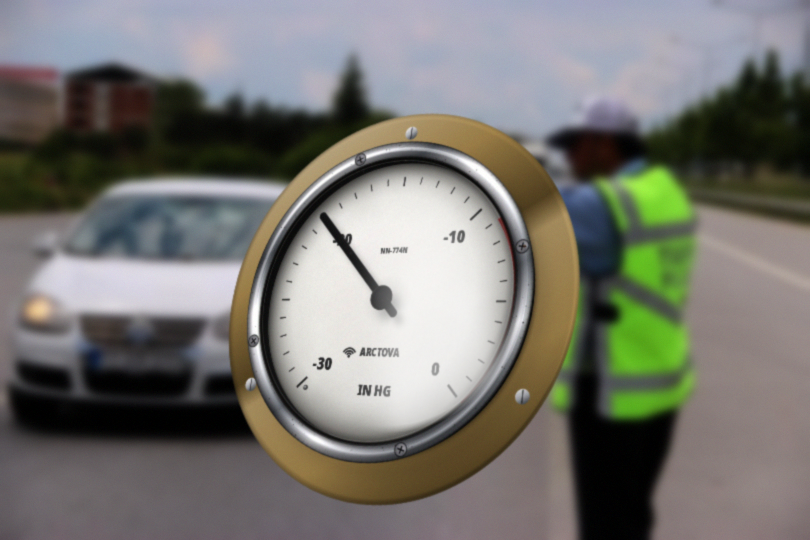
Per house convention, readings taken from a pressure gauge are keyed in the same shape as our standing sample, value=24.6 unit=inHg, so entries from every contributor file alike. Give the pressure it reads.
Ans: value=-20 unit=inHg
